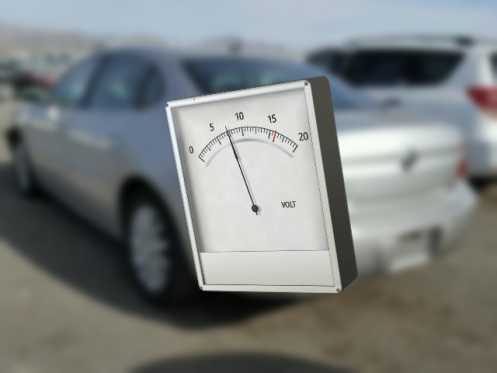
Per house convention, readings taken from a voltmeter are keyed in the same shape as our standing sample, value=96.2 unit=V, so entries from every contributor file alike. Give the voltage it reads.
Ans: value=7.5 unit=V
